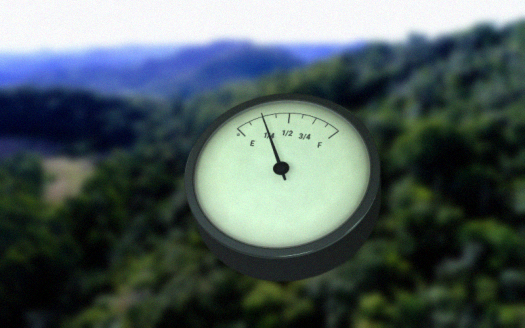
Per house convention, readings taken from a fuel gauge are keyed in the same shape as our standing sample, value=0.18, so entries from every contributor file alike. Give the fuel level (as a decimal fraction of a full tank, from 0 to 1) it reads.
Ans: value=0.25
